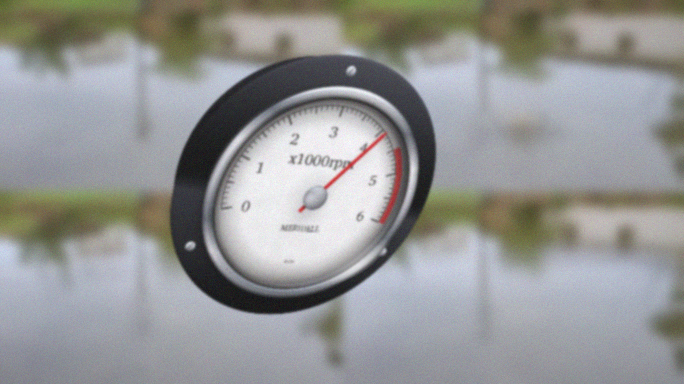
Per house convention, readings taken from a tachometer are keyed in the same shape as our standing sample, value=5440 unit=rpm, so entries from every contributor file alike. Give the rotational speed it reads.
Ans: value=4000 unit=rpm
